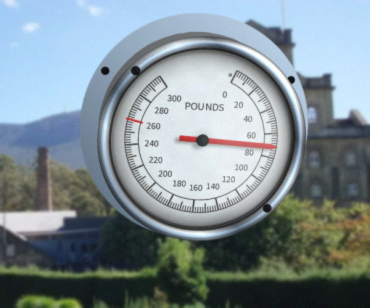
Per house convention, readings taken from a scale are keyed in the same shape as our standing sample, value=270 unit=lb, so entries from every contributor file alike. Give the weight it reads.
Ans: value=70 unit=lb
